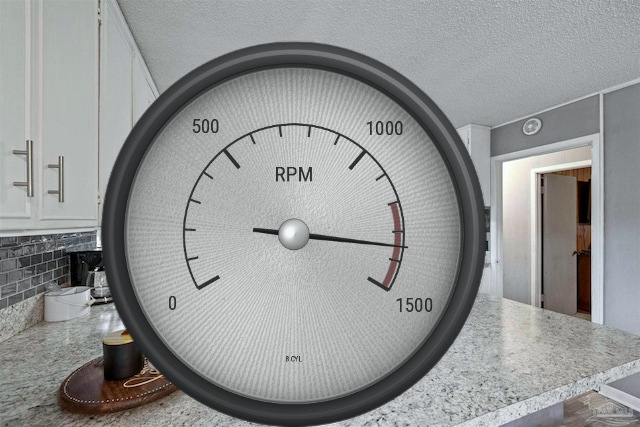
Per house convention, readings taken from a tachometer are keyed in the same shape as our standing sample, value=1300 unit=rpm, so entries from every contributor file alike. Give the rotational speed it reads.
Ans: value=1350 unit=rpm
